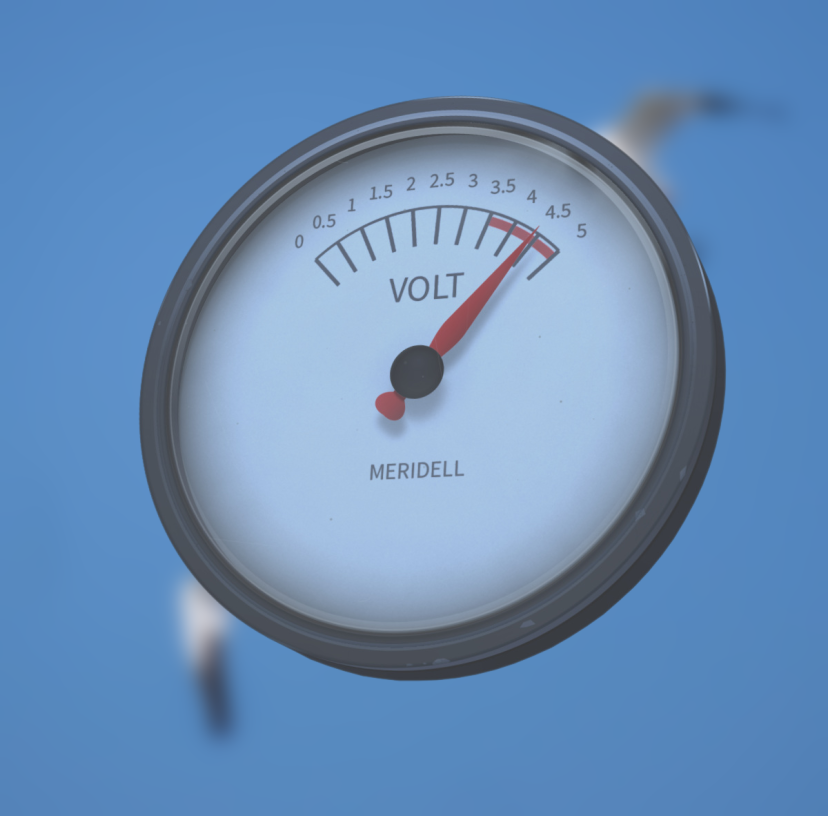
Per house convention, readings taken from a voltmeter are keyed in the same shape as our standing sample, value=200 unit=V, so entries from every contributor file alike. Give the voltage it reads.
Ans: value=4.5 unit=V
